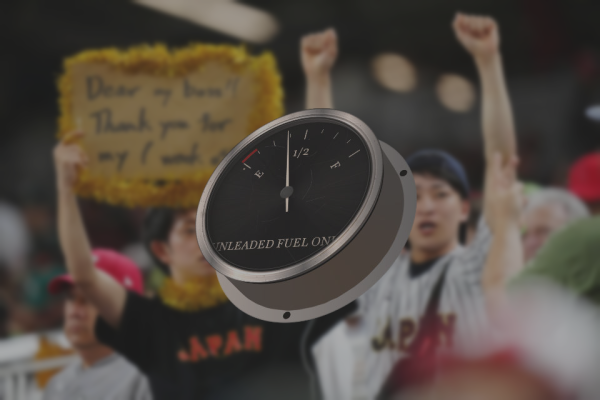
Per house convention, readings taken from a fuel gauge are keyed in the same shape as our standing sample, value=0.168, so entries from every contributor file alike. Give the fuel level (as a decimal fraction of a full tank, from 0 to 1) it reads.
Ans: value=0.375
